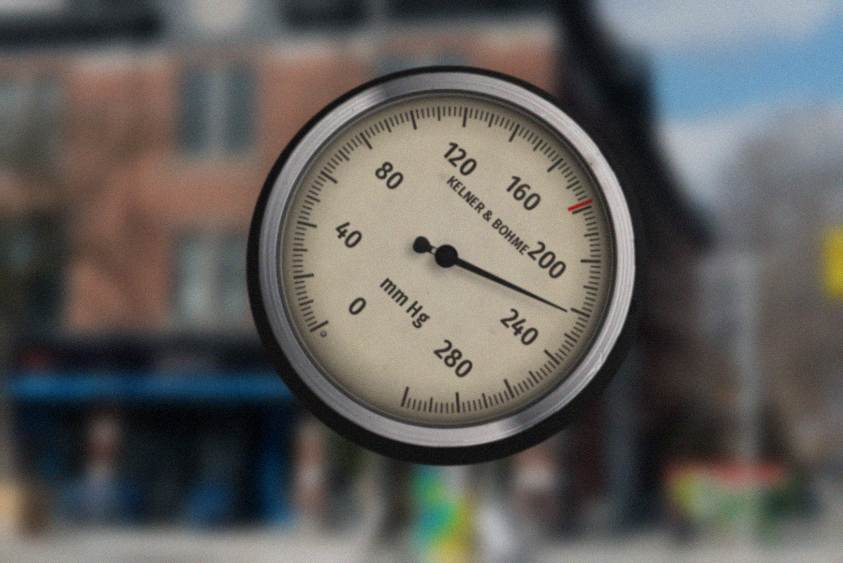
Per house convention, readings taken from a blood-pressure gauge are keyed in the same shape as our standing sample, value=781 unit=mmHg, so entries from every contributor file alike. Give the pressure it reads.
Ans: value=222 unit=mmHg
